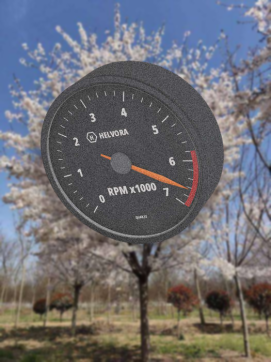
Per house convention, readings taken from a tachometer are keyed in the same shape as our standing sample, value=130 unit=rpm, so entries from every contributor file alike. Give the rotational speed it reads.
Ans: value=6600 unit=rpm
